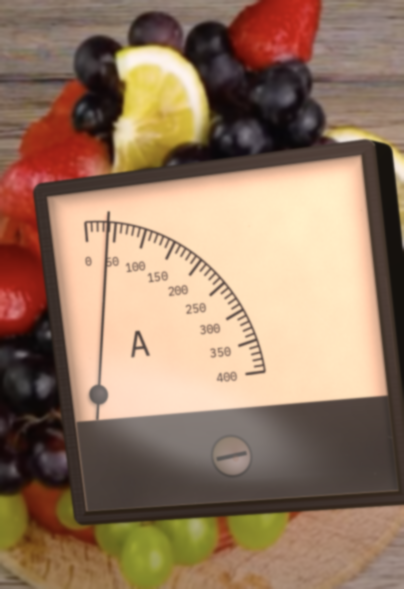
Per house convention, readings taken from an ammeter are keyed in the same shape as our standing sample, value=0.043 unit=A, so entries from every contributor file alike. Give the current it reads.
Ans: value=40 unit=A
